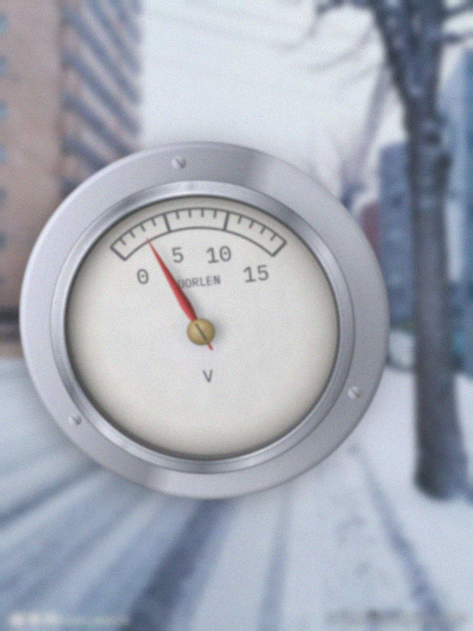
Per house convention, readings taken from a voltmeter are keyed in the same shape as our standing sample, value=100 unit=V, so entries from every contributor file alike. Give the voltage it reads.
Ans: value=3 unit=V
